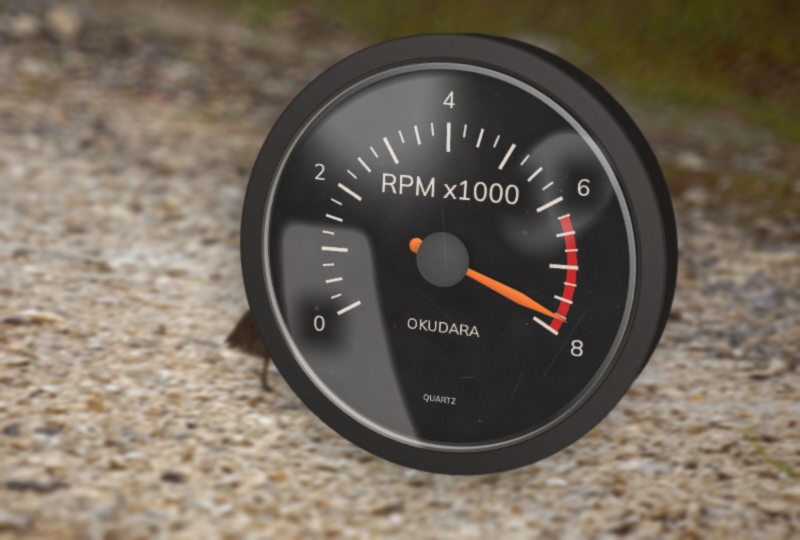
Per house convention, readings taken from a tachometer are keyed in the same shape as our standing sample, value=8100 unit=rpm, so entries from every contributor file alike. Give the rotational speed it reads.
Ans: value=7750 unit=rpm
